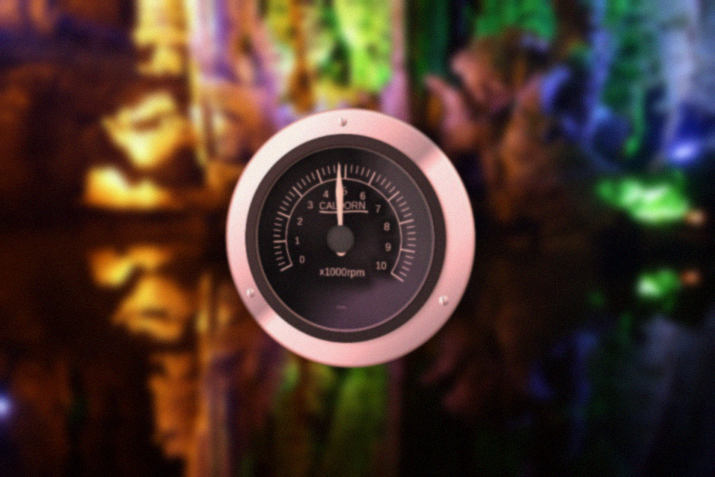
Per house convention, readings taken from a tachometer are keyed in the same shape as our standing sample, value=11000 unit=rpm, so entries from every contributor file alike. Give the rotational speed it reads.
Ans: value=4800 unit=rpm
